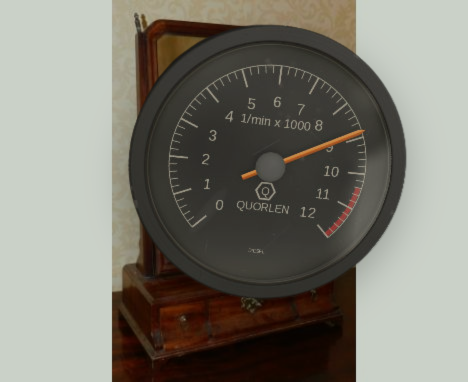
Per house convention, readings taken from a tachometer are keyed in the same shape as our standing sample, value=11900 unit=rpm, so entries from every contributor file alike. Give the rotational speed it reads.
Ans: value=8800 unit=rpm
